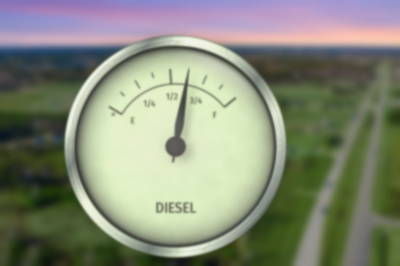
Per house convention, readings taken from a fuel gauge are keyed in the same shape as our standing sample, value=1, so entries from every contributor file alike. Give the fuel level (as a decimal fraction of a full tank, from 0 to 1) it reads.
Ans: value=0.625
